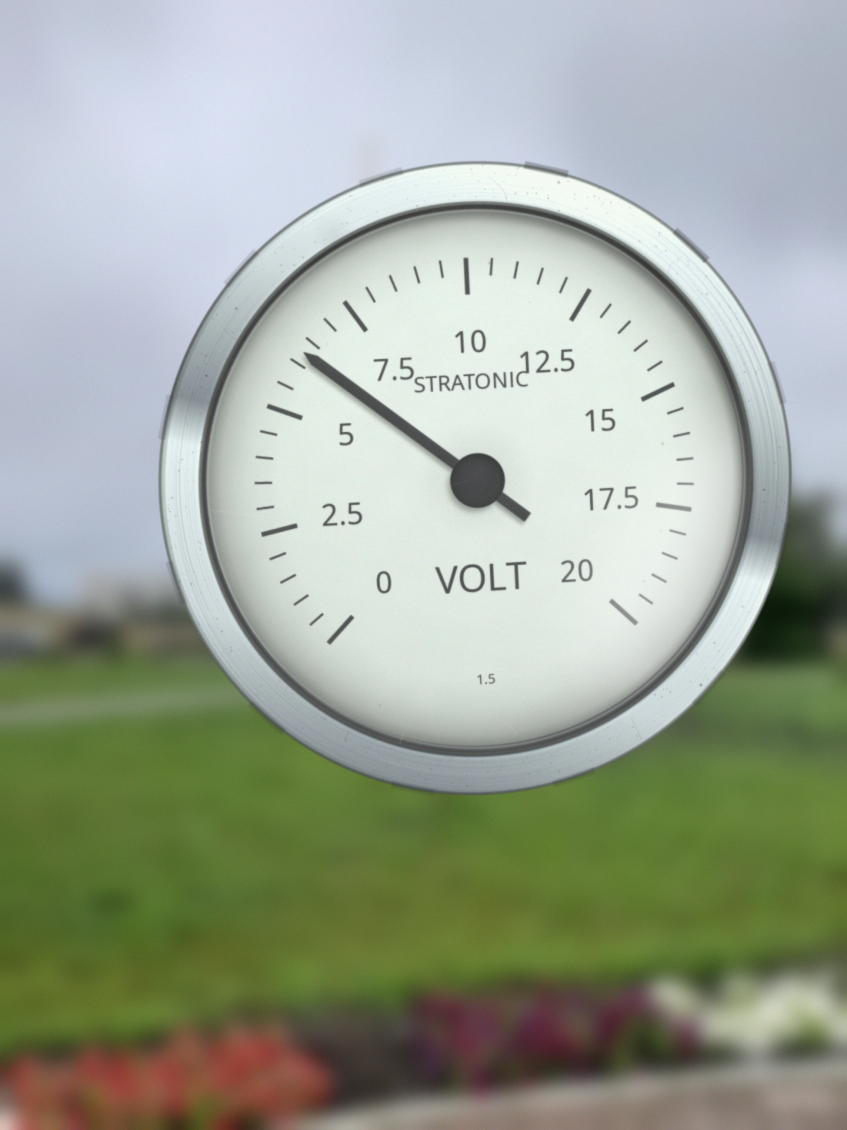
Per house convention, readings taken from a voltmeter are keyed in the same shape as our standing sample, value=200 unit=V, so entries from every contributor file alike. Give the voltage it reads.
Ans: value=6.25 unit=V
